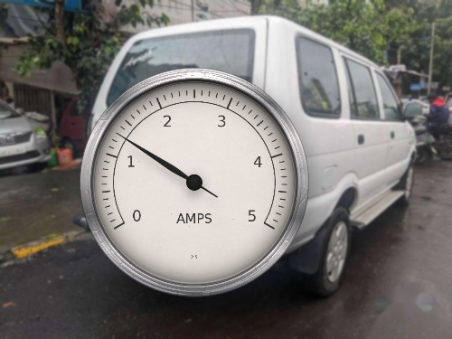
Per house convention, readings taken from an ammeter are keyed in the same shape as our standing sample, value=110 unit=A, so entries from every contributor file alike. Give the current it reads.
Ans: value=1.3 unit=A
